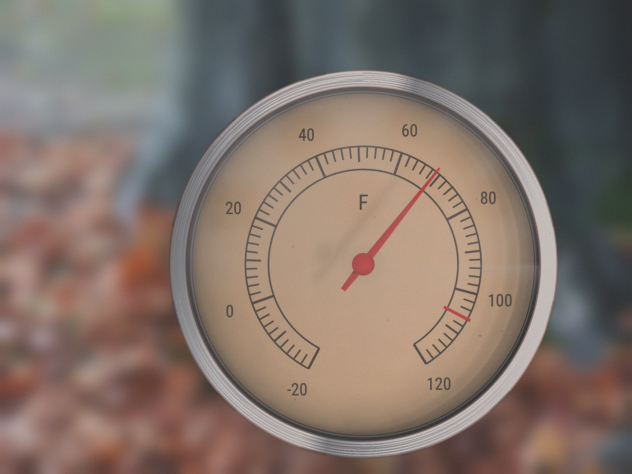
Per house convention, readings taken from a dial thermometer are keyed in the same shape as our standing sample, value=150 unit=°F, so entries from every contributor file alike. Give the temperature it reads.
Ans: value=69 unit=°F
